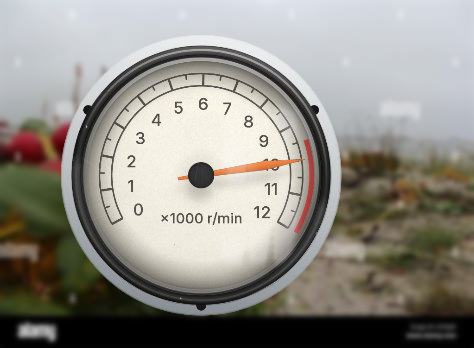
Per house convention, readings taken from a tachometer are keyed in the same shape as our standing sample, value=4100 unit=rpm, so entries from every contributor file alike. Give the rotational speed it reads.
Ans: value=10000 unit=rpm
